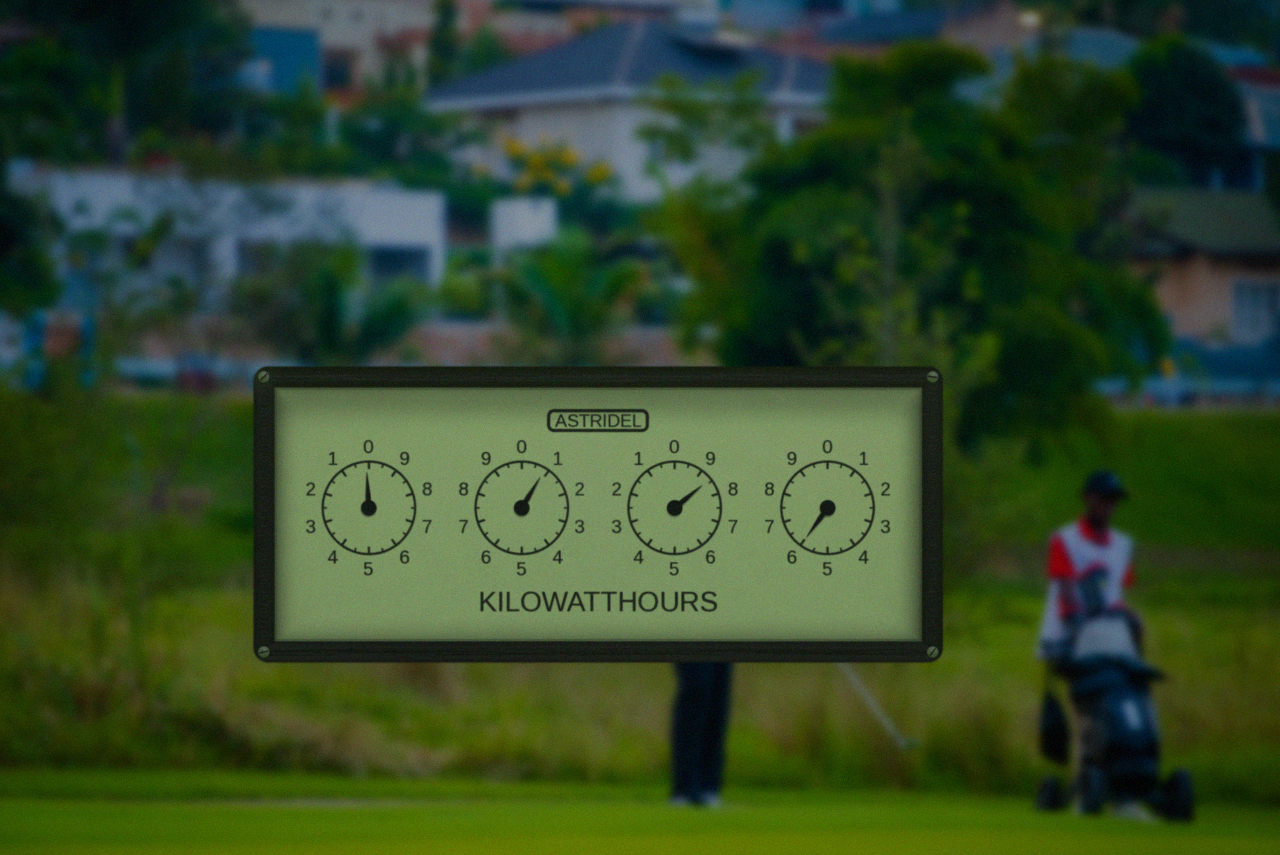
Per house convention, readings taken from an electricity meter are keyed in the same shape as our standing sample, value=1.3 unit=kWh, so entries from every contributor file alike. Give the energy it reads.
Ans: value=86 unit=kWh
